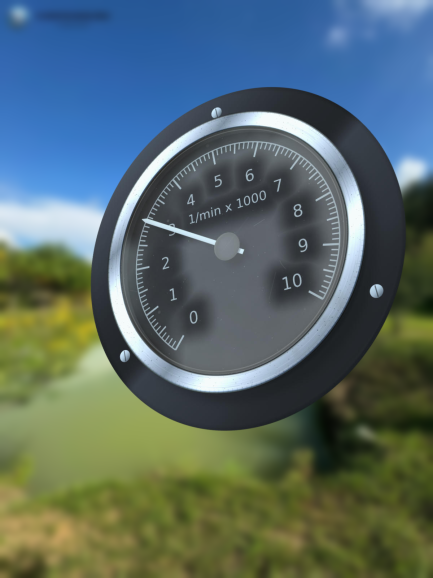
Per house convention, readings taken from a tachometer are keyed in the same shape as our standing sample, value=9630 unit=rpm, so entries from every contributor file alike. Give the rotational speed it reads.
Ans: value=3000 unit=rpm
